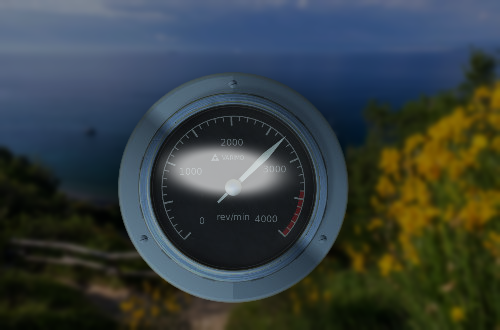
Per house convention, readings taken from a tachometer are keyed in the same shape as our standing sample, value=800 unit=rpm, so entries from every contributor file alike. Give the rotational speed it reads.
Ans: value=2700 unit=rpm
